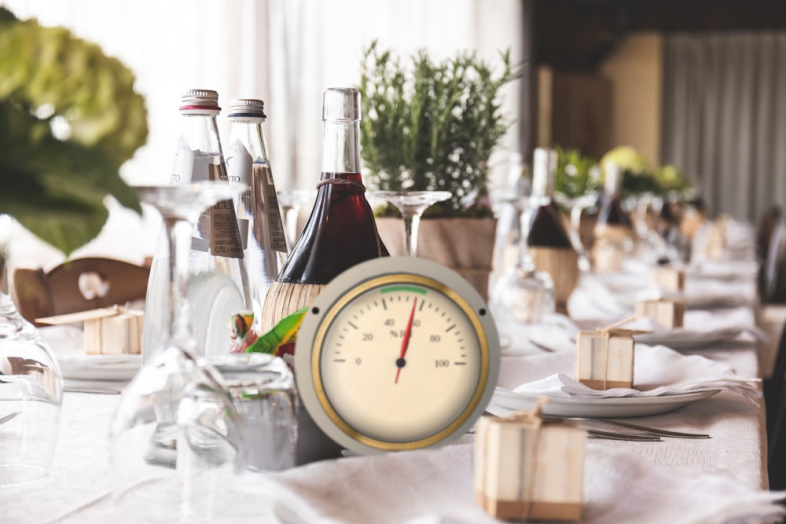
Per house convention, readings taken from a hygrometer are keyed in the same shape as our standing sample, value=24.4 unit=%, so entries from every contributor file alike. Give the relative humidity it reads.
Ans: value=56 unit=%
